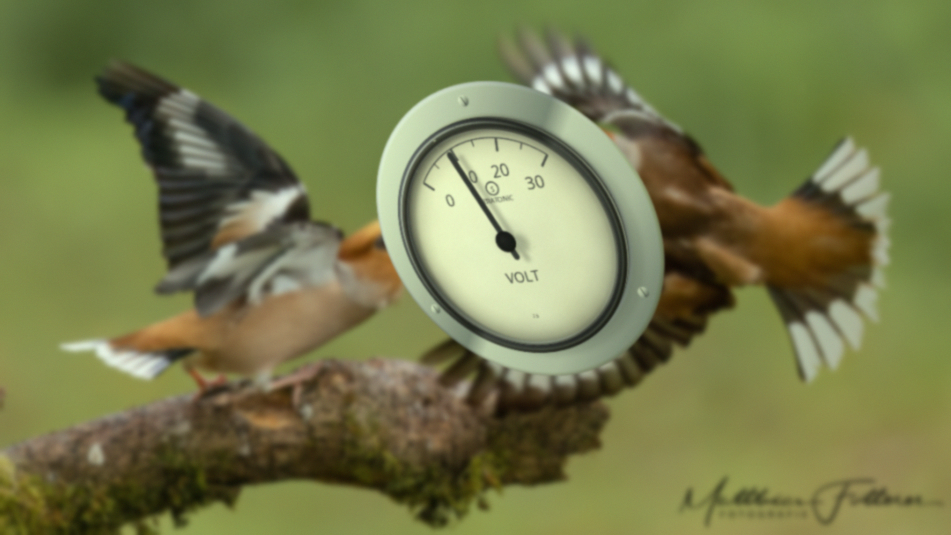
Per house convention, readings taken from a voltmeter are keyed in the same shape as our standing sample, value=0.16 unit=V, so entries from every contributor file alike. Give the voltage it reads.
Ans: value=10 unit=V
